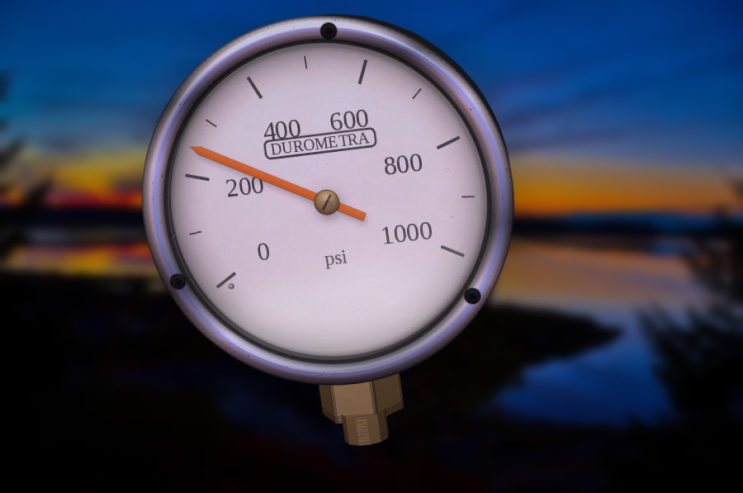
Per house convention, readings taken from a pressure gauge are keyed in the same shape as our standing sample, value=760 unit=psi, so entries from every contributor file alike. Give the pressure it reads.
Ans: value=250 unit=psi
